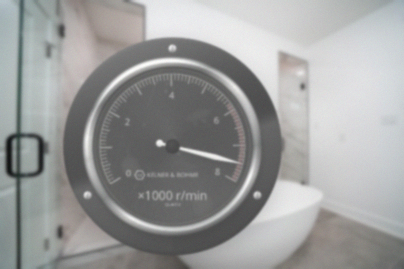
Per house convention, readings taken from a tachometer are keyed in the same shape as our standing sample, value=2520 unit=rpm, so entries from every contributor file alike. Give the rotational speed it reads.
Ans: value=7500 unit=rpm
